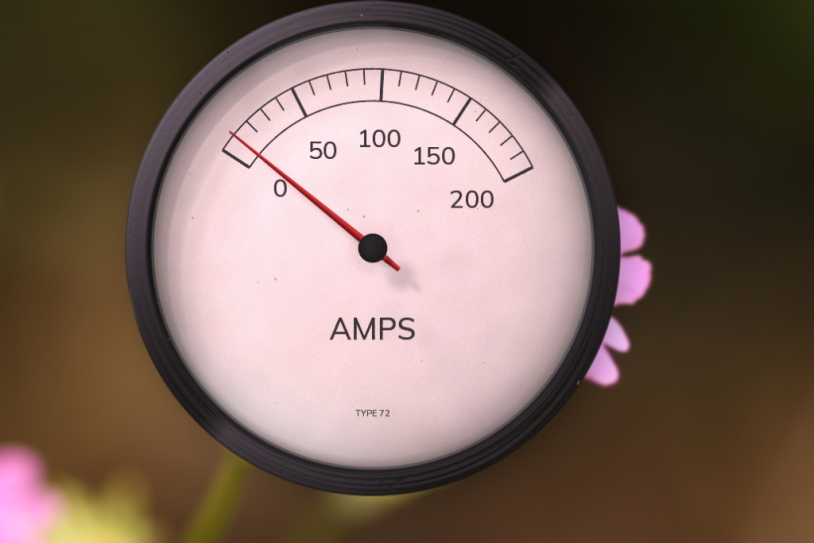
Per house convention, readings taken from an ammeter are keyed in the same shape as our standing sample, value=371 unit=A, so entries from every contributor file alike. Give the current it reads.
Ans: value=10 unit=A
